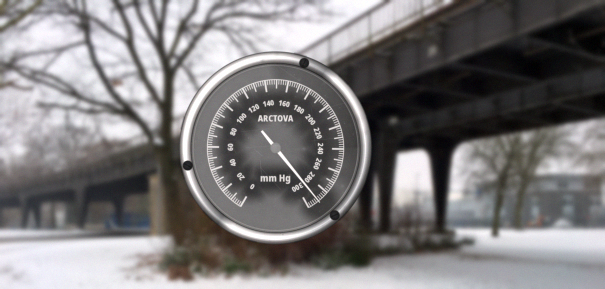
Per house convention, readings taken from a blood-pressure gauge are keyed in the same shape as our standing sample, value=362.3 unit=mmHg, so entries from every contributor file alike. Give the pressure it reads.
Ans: value=290 unit=mmHg
